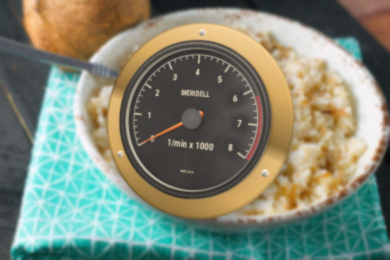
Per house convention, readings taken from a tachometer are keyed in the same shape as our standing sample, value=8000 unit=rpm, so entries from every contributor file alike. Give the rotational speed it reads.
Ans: value=0 unit=rpm
